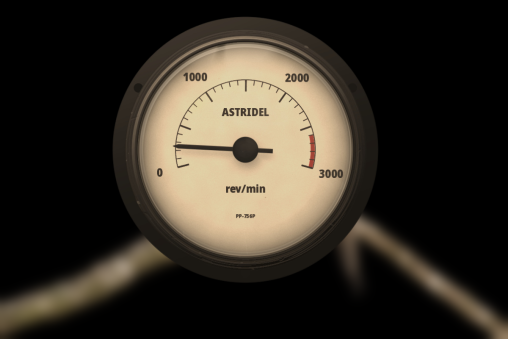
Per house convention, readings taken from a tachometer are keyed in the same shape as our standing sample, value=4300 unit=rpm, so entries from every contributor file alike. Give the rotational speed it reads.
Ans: value=250 unit=rpm
